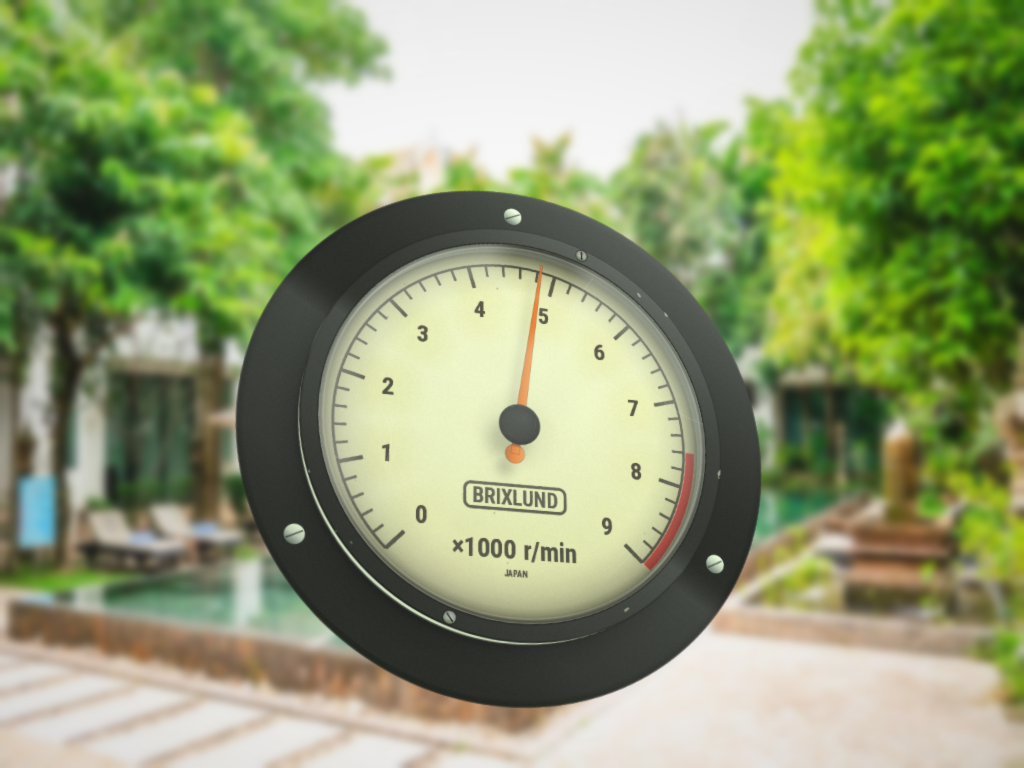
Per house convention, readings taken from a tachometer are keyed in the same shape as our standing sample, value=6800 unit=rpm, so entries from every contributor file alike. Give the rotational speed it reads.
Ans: value=4800 unit=rpm
